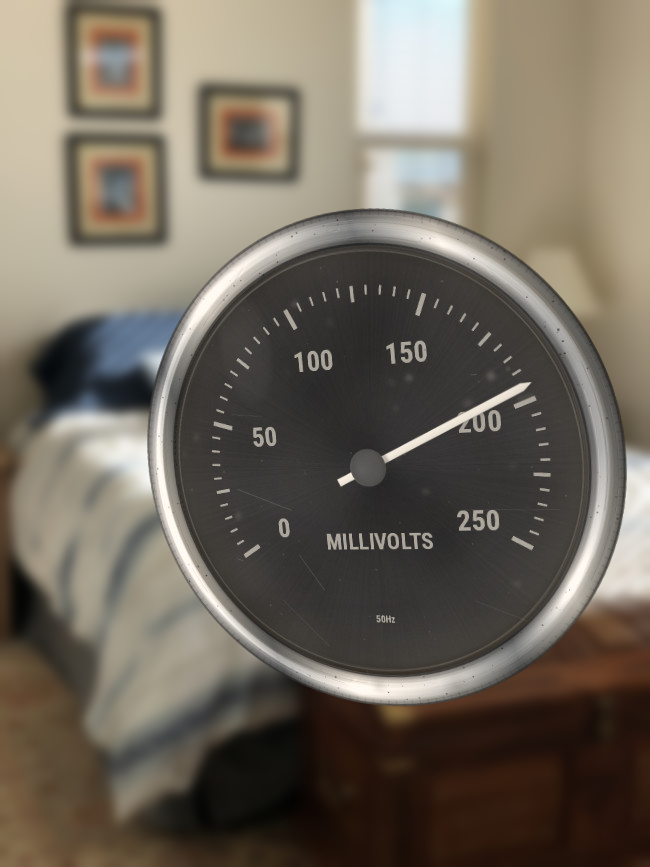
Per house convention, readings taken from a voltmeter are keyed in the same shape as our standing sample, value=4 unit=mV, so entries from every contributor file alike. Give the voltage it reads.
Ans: value=195 unit=mV
